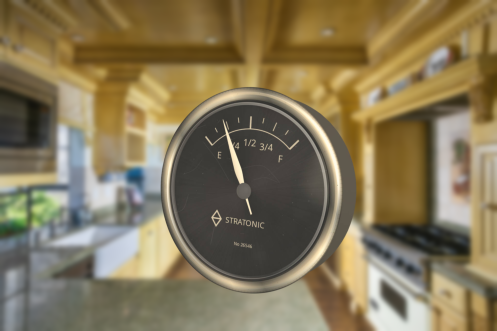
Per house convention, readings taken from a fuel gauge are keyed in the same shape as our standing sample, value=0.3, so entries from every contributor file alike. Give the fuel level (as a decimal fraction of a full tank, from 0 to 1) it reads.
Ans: value=0.25
